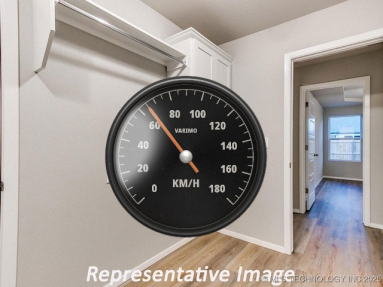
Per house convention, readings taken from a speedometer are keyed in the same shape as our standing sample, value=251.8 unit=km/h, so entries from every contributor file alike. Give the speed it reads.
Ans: value=65 unit=km/h
